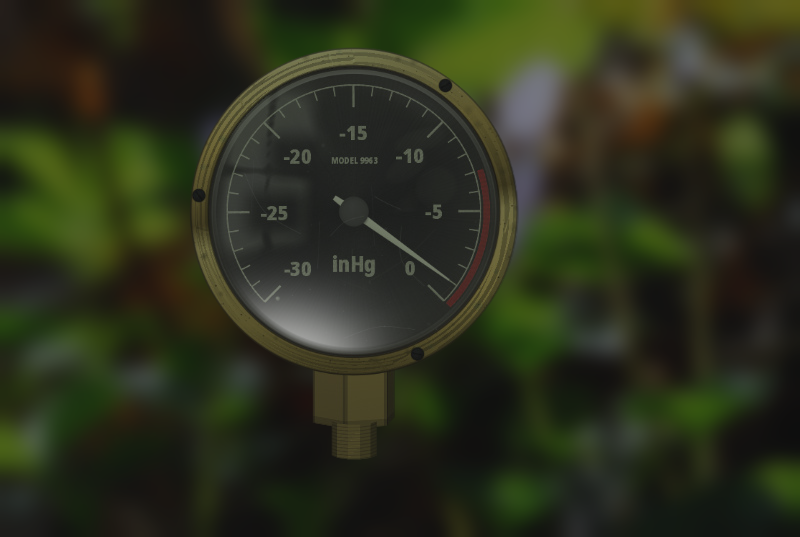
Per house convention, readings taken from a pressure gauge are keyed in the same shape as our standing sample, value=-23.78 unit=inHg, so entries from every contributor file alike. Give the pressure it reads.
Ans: value=-1 unit=inHg
